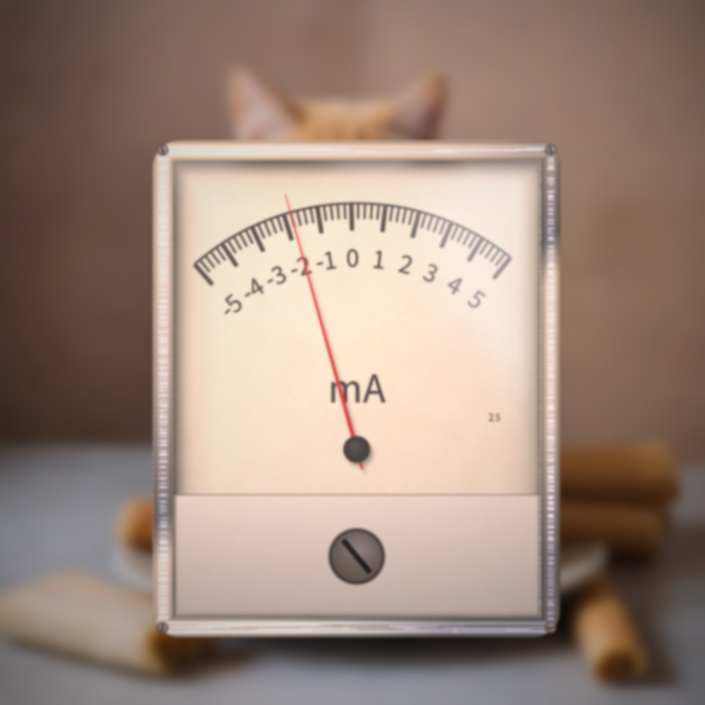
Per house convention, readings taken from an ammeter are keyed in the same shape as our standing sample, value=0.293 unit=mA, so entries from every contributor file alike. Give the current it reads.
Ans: value=-1.8 unit=mA
